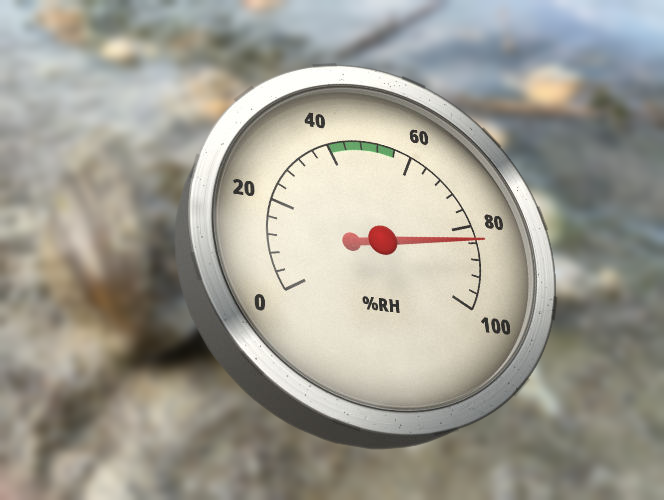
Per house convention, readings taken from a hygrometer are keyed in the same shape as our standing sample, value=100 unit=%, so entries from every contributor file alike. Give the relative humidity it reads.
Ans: value=84 unit=%
